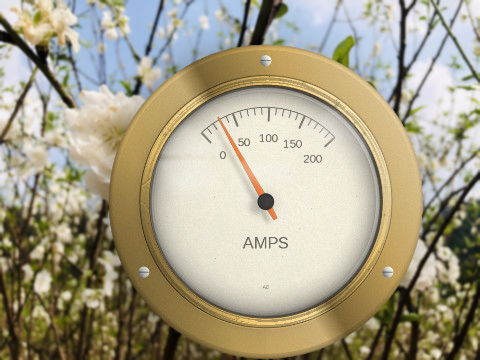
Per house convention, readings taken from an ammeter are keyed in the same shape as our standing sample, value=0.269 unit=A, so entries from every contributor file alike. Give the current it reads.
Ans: value=30 unit=A
